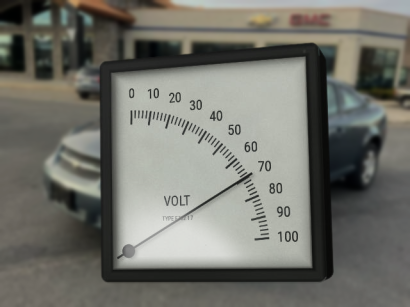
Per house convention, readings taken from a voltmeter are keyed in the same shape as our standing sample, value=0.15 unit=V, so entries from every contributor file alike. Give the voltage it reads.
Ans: value=70 unit=V
